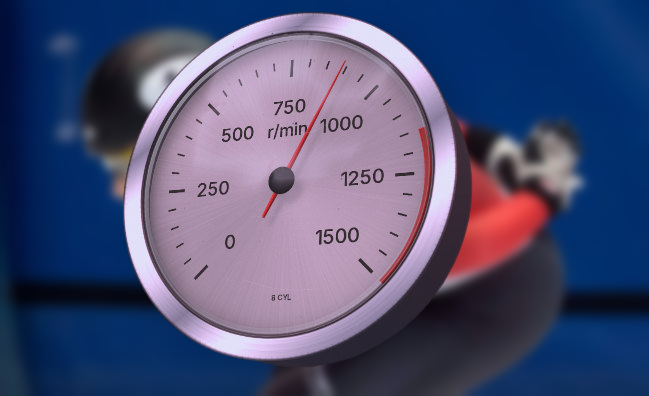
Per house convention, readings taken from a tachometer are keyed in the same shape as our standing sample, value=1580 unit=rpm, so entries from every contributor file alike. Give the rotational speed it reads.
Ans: value=900 unit=rpm
